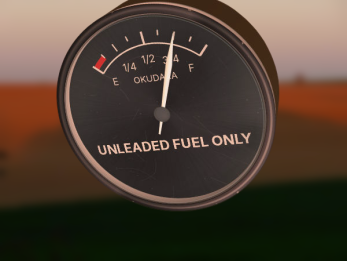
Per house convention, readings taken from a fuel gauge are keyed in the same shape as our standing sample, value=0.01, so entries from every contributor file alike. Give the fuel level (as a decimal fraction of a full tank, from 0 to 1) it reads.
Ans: value=0.75
